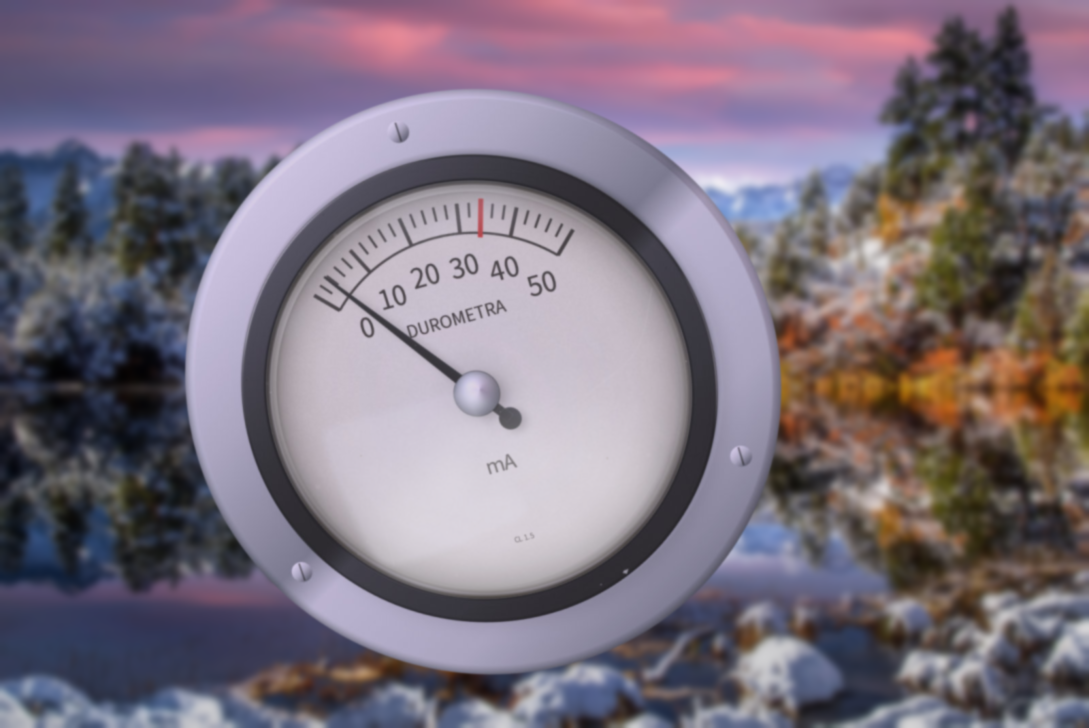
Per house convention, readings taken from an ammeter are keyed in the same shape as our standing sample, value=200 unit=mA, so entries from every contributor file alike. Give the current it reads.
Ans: value=4 unit=mA
